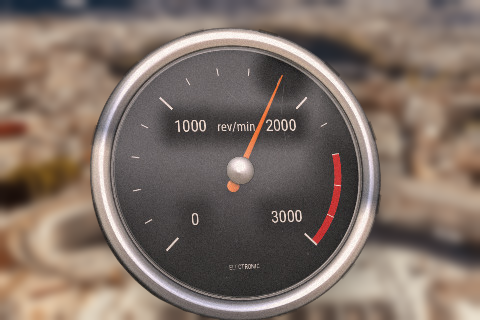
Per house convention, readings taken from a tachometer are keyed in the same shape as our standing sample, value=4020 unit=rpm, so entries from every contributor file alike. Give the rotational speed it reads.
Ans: value=1800 unit=rpm
